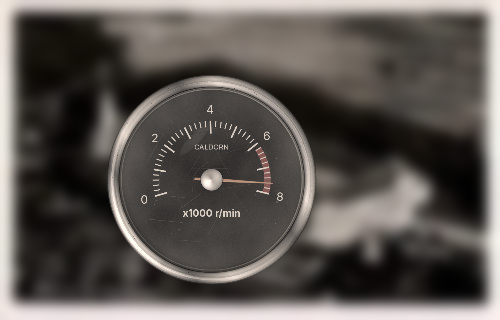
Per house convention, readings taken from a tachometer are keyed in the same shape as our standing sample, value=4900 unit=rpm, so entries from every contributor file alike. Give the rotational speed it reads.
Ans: value=7600 unit=rpm
